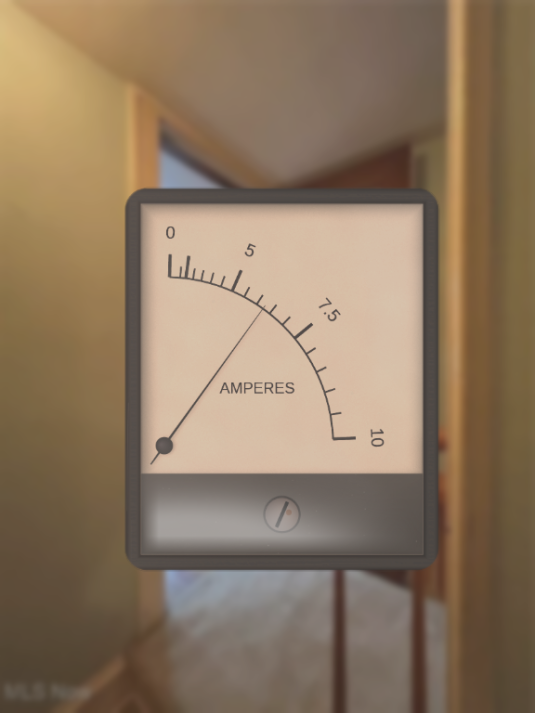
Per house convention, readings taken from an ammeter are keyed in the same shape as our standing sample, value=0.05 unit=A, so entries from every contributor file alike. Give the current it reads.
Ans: value=6.25 unit=A
